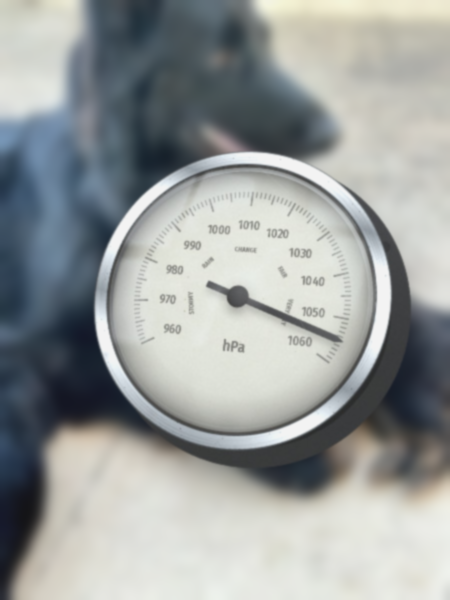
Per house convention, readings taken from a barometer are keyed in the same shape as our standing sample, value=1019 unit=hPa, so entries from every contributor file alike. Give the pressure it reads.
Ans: value=1055 unit=hPa
